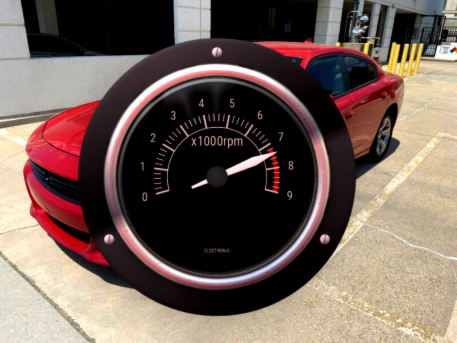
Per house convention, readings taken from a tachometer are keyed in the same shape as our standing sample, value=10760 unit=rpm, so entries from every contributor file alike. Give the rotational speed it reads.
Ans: value=7400 unit=rpm
